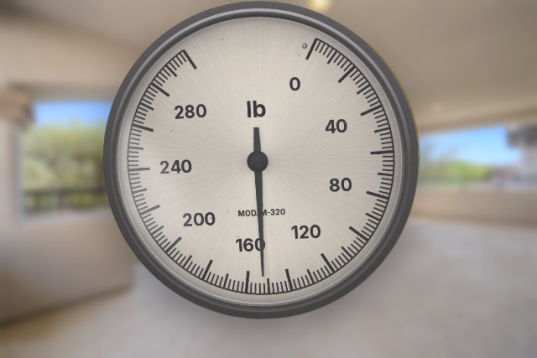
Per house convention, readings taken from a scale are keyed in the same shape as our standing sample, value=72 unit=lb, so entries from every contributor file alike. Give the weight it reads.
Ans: value=152 unit=lb
